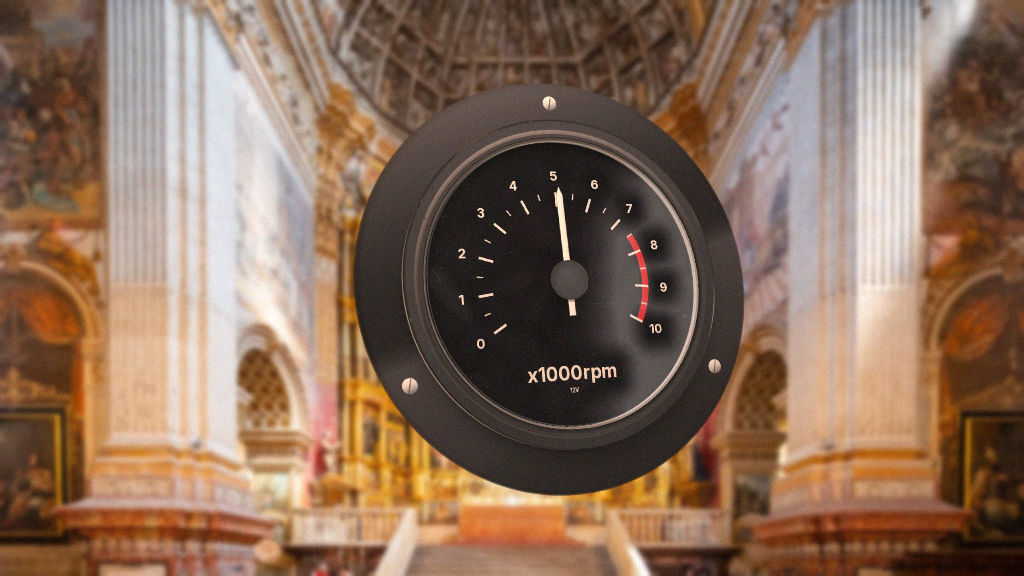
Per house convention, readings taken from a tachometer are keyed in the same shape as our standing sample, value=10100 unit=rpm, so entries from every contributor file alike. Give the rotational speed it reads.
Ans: value=5000 unit=rpm
